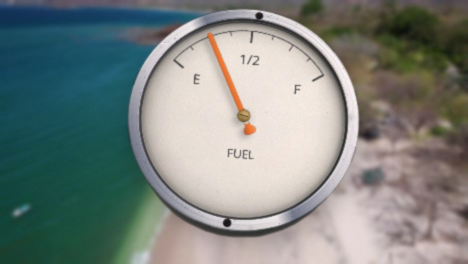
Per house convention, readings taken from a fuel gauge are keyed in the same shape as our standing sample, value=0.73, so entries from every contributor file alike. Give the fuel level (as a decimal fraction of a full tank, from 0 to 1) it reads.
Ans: value=0.25
